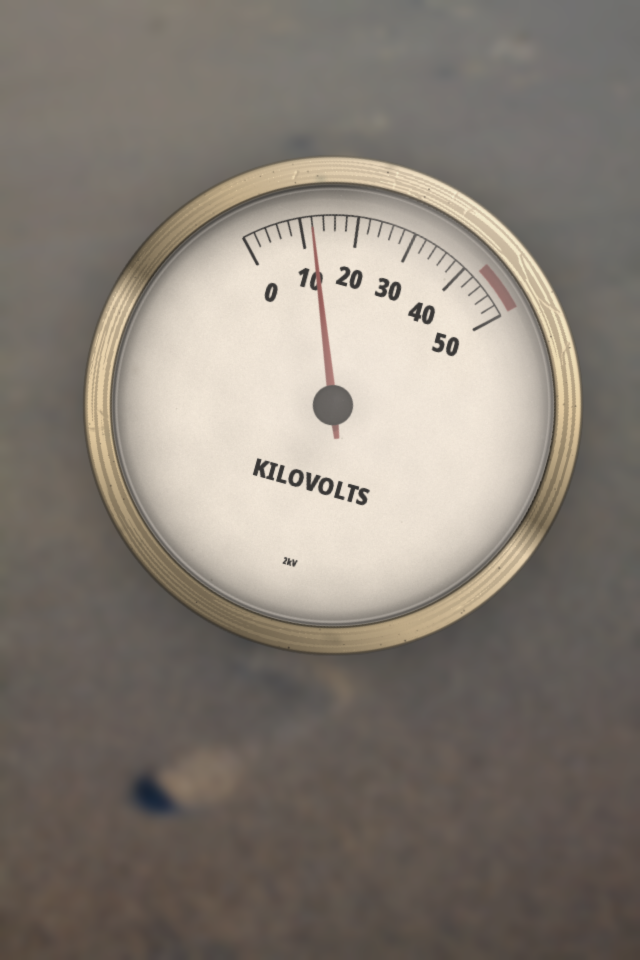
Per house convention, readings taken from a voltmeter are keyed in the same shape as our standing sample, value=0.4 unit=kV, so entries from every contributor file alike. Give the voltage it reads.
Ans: value=12 unit=kV
